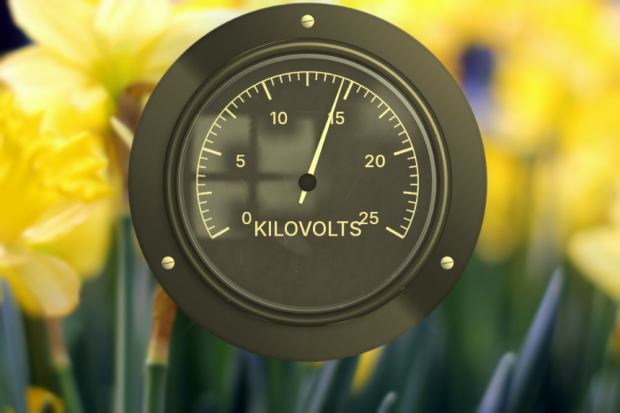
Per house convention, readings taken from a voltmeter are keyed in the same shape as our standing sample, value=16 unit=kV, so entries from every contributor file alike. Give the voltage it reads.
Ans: value=14.5 unit=kV
